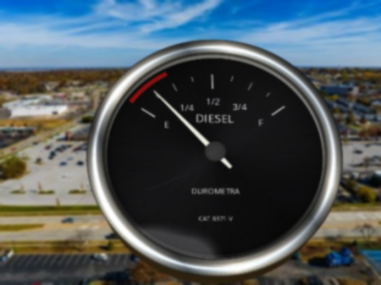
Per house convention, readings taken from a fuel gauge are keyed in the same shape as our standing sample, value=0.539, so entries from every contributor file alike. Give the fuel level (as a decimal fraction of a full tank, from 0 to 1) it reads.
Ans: value=0.125
